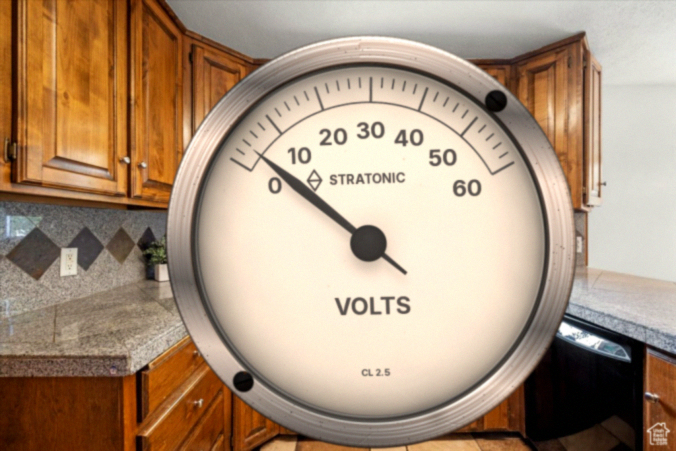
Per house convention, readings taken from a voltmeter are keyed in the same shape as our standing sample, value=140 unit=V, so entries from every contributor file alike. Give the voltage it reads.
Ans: value=4 unit=V
